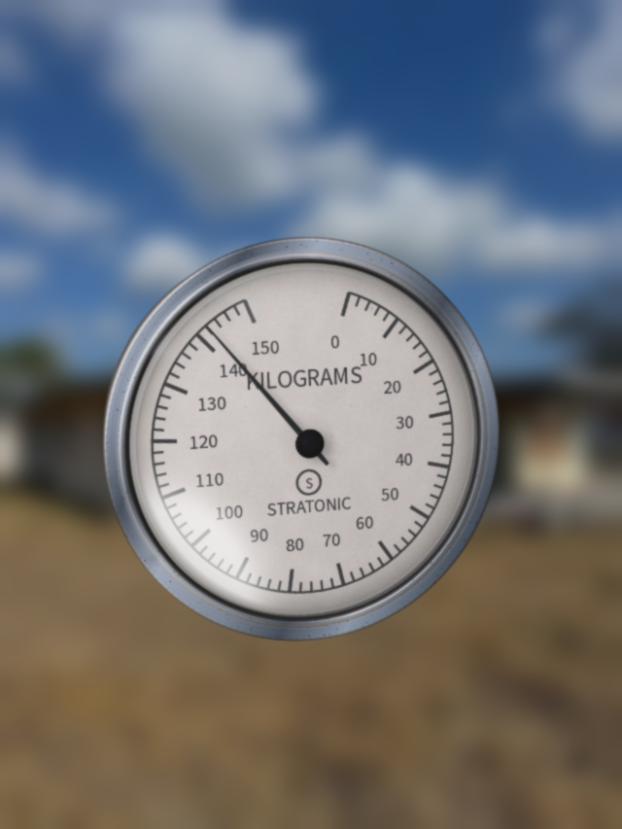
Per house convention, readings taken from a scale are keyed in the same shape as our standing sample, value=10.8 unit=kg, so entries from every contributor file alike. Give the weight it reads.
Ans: value=142 unit=kg
